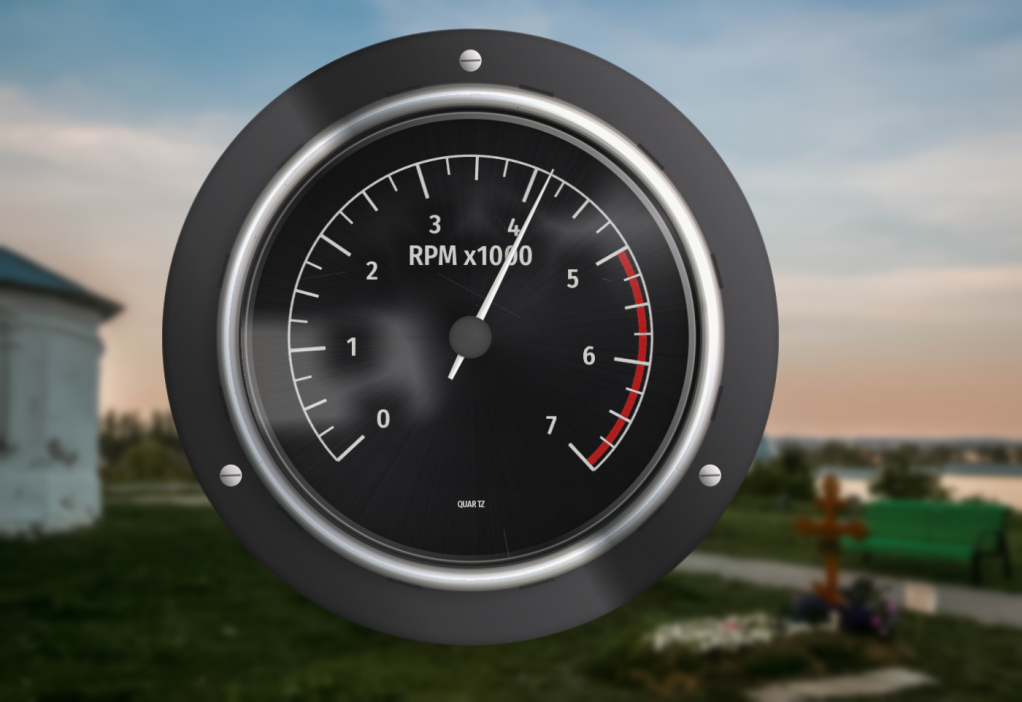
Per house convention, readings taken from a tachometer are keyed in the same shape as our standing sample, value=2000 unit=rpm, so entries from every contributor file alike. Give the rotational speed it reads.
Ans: value=4125 unit=rpm
